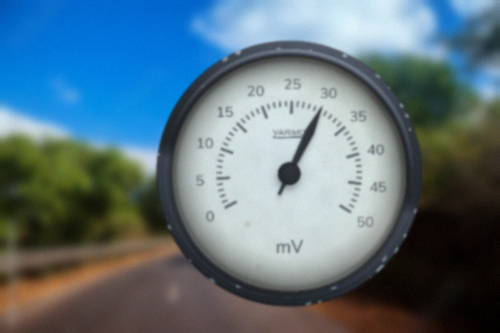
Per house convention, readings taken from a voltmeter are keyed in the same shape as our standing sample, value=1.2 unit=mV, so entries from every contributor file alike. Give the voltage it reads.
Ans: value=30 unit=mV
